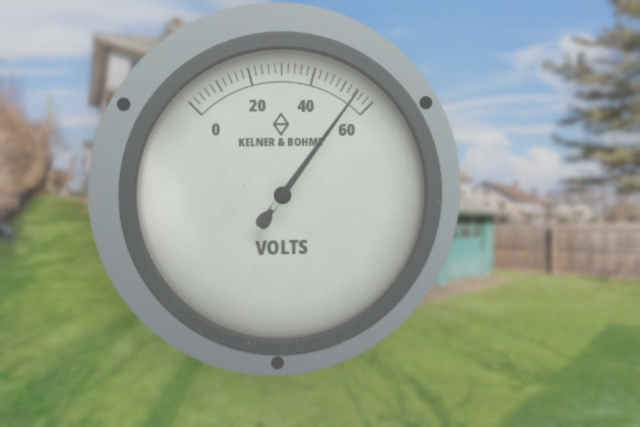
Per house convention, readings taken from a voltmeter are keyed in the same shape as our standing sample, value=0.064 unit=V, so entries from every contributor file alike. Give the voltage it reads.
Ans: value=54 unit=V
